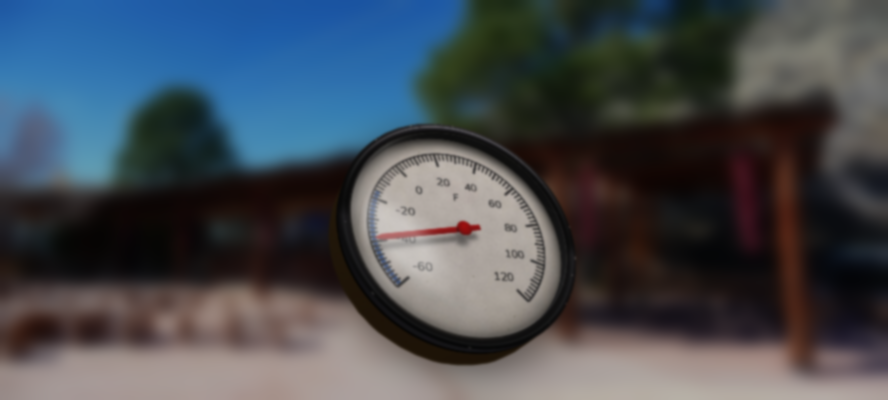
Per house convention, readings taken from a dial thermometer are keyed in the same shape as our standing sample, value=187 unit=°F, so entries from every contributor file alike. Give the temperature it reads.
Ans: value=-40 unit=°F
